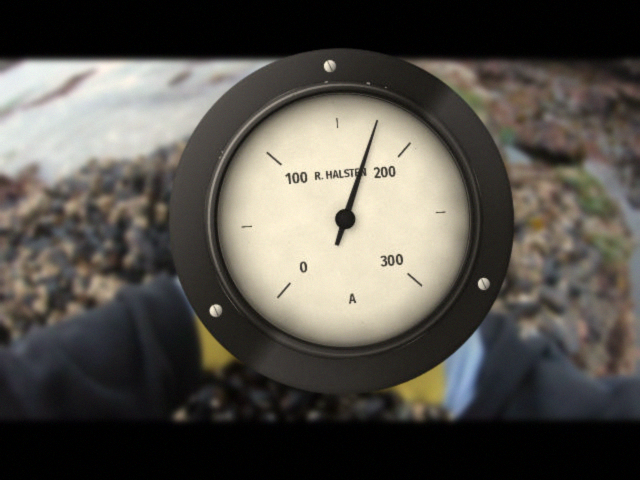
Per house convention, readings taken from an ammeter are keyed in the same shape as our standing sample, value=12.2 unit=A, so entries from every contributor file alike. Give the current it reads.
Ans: value=175 unit=A
